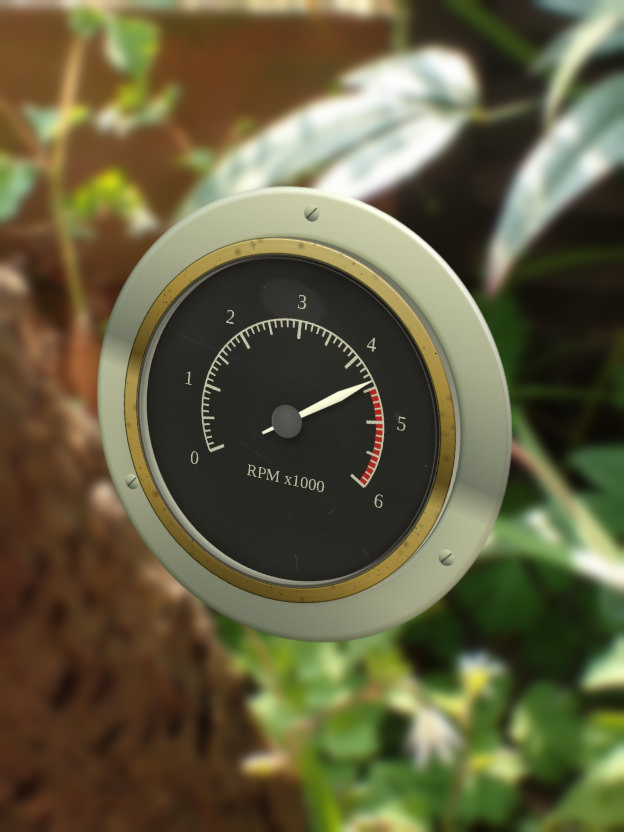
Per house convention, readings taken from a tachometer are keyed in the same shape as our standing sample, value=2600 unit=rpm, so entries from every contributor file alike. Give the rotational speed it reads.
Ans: value=4400 unit=rpm
